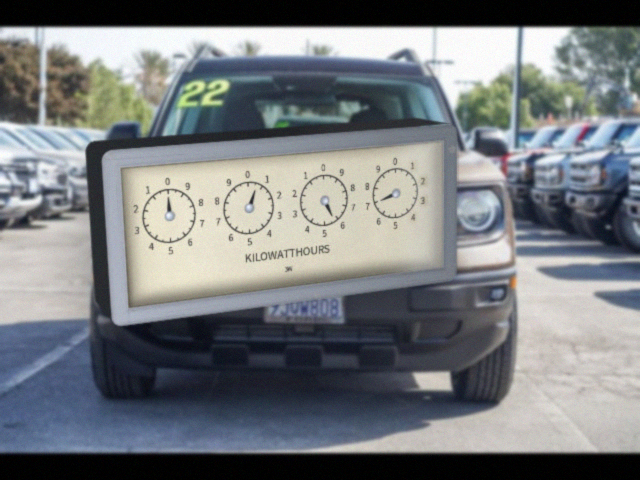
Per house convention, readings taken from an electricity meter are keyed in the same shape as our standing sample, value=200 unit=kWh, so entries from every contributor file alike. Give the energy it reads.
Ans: value=57 unit=kWh
